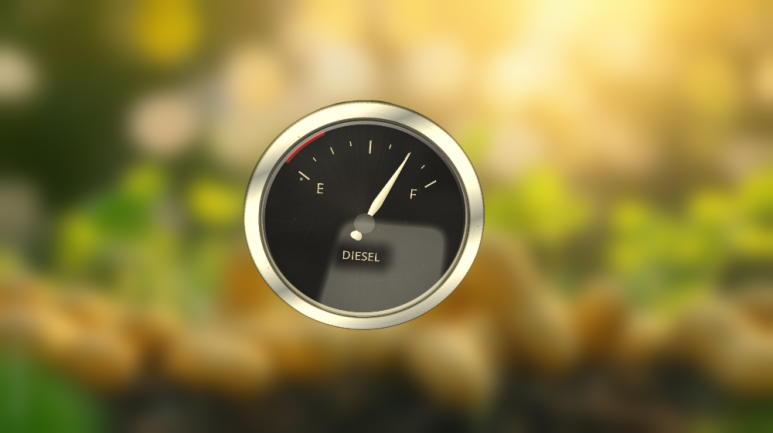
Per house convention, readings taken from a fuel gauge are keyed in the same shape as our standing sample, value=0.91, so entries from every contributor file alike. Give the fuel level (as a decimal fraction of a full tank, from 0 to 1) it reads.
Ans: value=0.75
